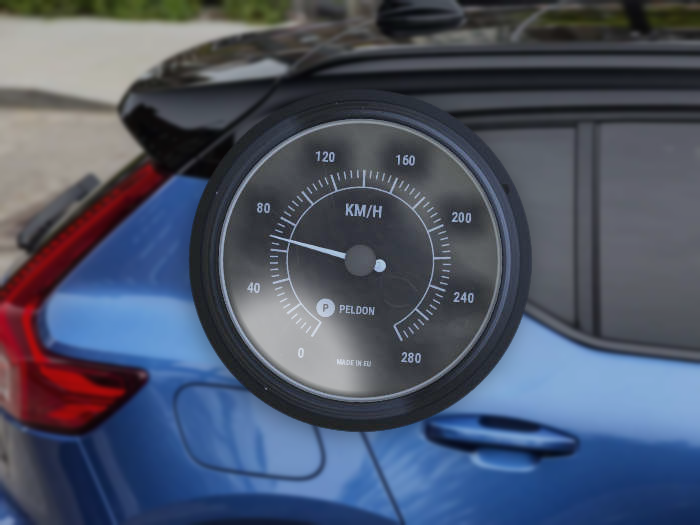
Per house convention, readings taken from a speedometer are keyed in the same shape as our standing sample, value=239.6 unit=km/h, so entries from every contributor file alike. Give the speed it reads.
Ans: value=68 unit=km/h
